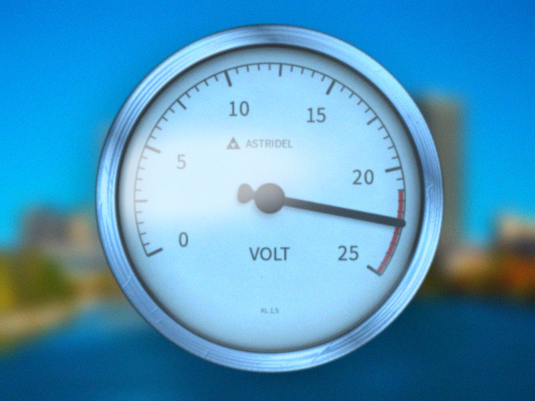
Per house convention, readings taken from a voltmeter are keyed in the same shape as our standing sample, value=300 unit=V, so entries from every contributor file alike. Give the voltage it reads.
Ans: value=22.5 unit=V
